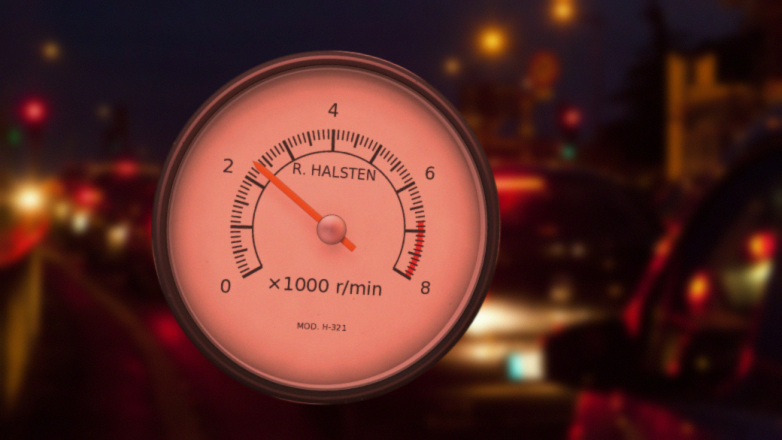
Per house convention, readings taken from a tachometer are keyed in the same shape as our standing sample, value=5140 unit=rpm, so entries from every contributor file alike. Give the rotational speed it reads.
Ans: value=2300 unit=rpm
